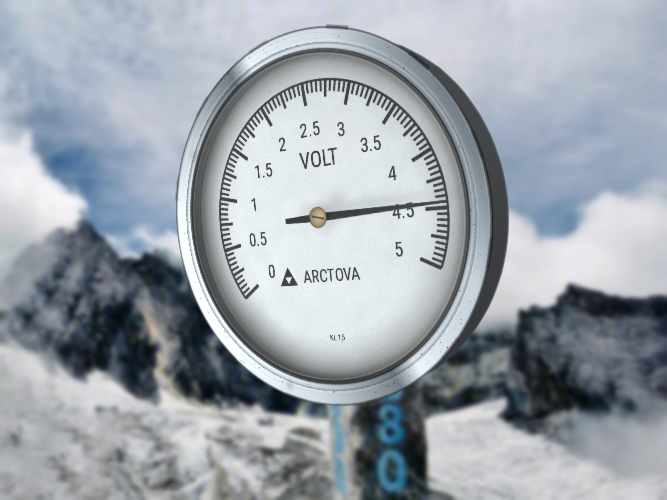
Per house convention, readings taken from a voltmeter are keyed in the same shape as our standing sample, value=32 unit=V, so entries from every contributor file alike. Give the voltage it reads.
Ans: value=4.45 unit=V
